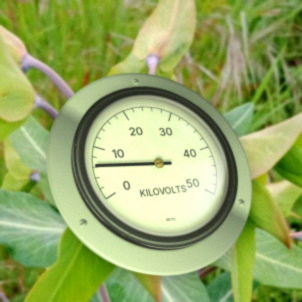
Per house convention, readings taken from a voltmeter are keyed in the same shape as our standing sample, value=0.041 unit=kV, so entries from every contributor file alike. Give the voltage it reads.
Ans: value=6 unit=kV
